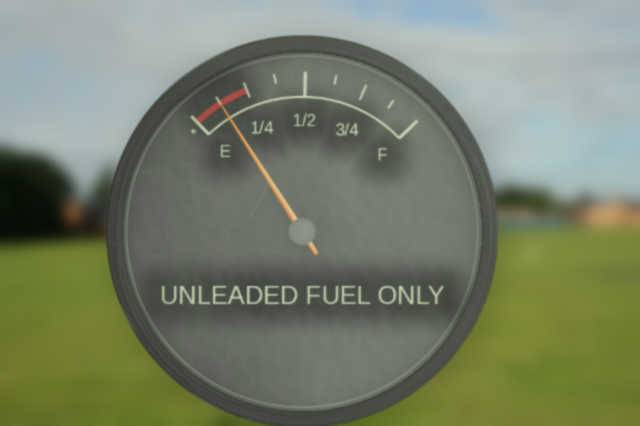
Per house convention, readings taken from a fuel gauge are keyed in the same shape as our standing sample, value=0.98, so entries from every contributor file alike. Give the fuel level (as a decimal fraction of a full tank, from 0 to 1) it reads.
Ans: value=0.125
